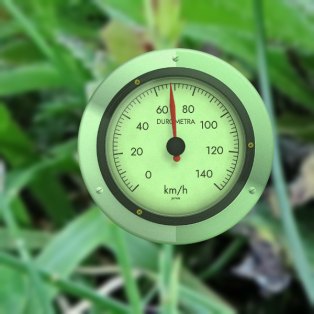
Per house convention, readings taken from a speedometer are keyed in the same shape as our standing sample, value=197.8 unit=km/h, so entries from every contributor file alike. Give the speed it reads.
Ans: value=68 unit=km/h
